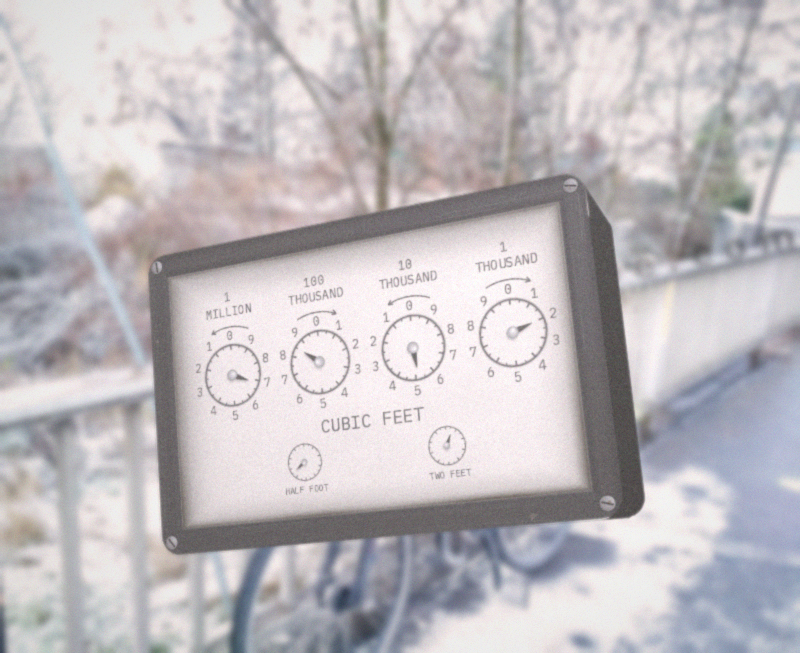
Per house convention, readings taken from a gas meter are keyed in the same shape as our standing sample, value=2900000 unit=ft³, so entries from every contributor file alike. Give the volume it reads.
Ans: value=685200 unit=ft³
